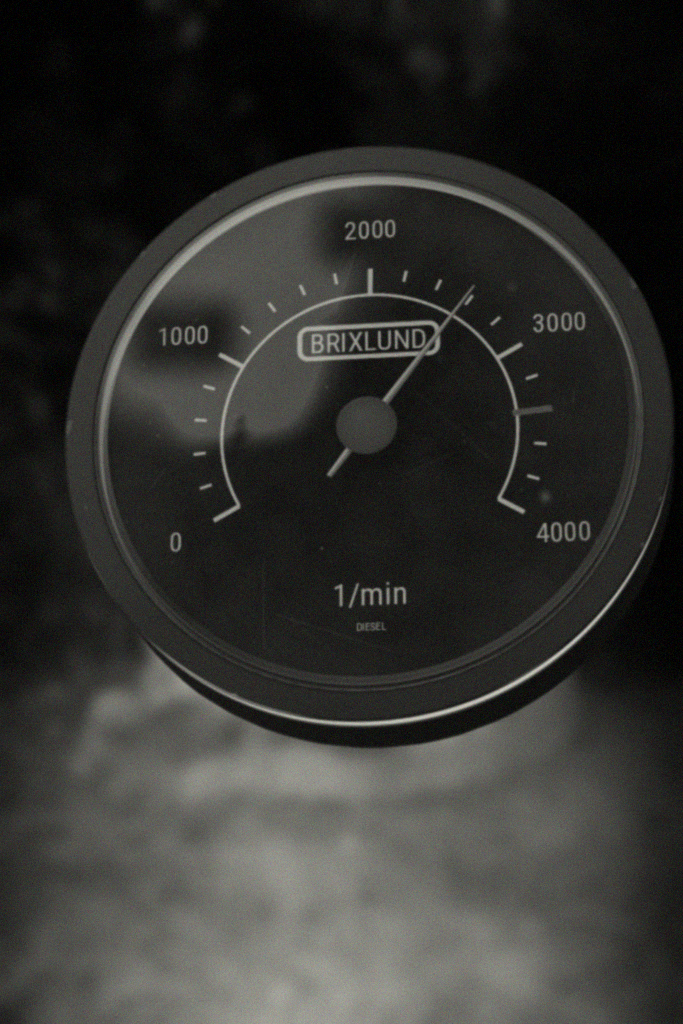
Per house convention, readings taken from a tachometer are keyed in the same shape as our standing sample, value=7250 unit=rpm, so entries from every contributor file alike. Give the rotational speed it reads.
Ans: value=2600 unit=rpm
